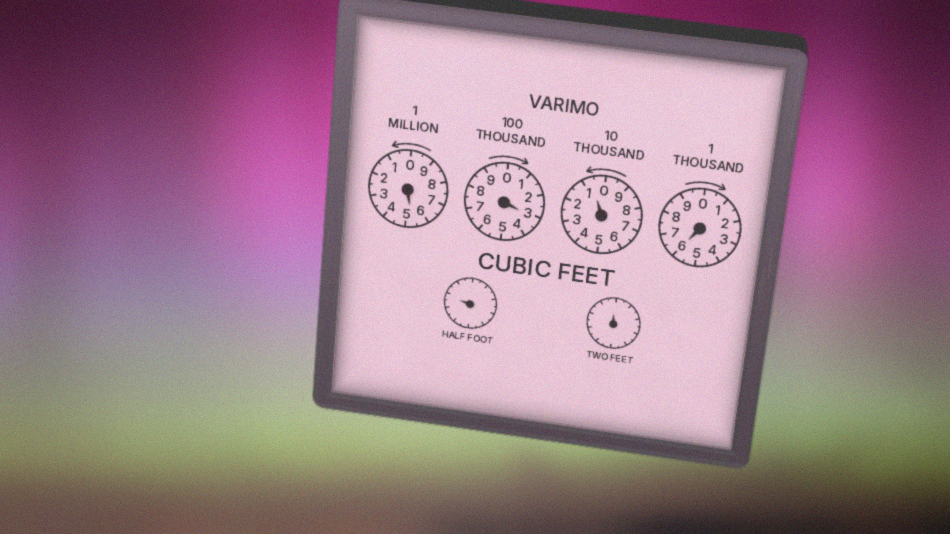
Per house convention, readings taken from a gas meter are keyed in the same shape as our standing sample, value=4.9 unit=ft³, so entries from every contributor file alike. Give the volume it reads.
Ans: value=530600 unit=ft³
